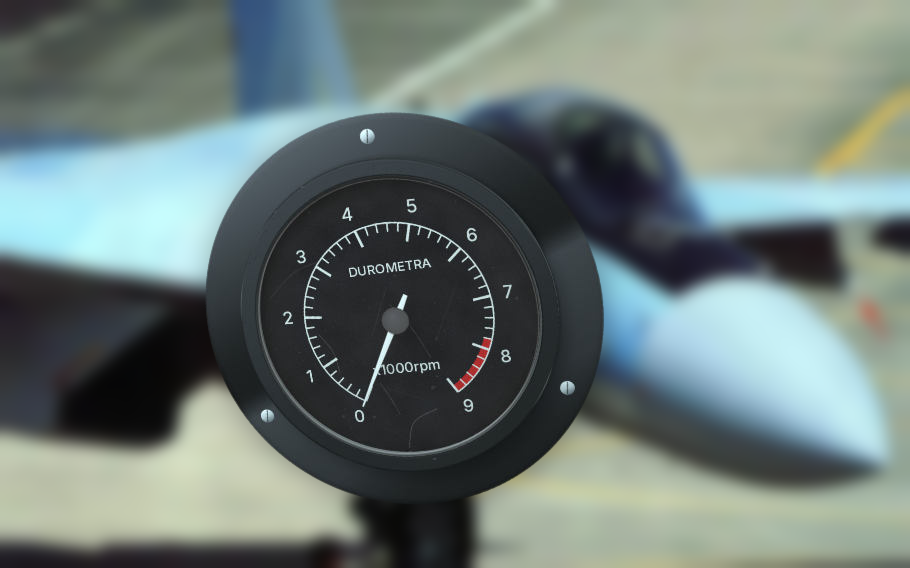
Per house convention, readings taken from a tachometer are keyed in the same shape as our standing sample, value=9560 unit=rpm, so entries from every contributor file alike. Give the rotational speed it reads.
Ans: value=0 unit=rpm
